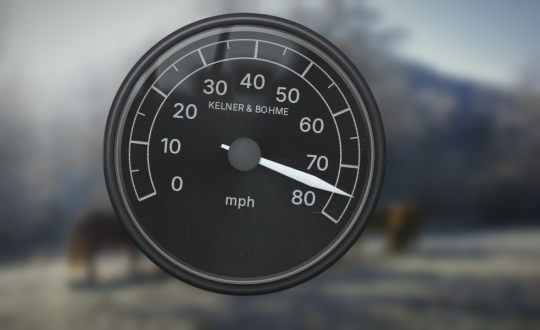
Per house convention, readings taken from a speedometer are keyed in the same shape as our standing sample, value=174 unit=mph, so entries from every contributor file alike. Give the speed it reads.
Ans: value=75 unit=mph
